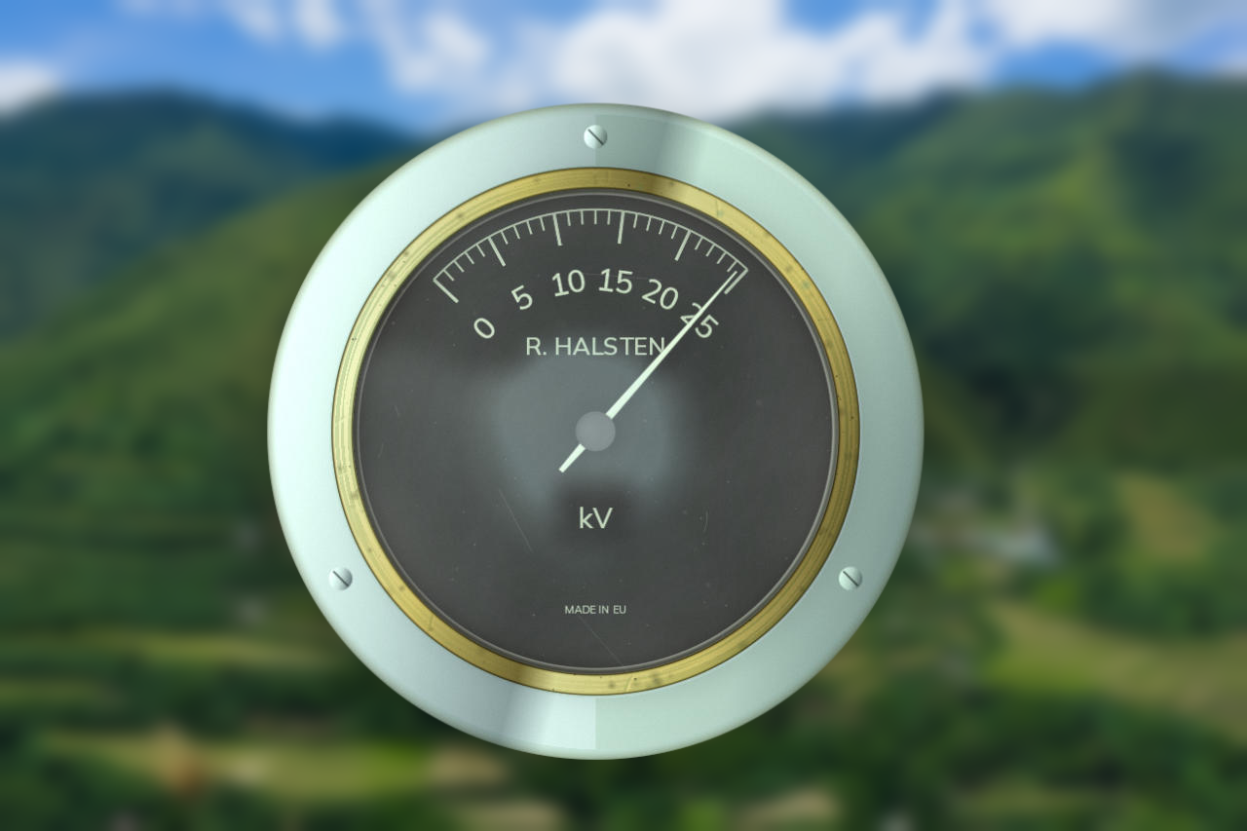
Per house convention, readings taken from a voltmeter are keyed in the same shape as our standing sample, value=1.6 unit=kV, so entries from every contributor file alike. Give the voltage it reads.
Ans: value=24.5 unit=kV
